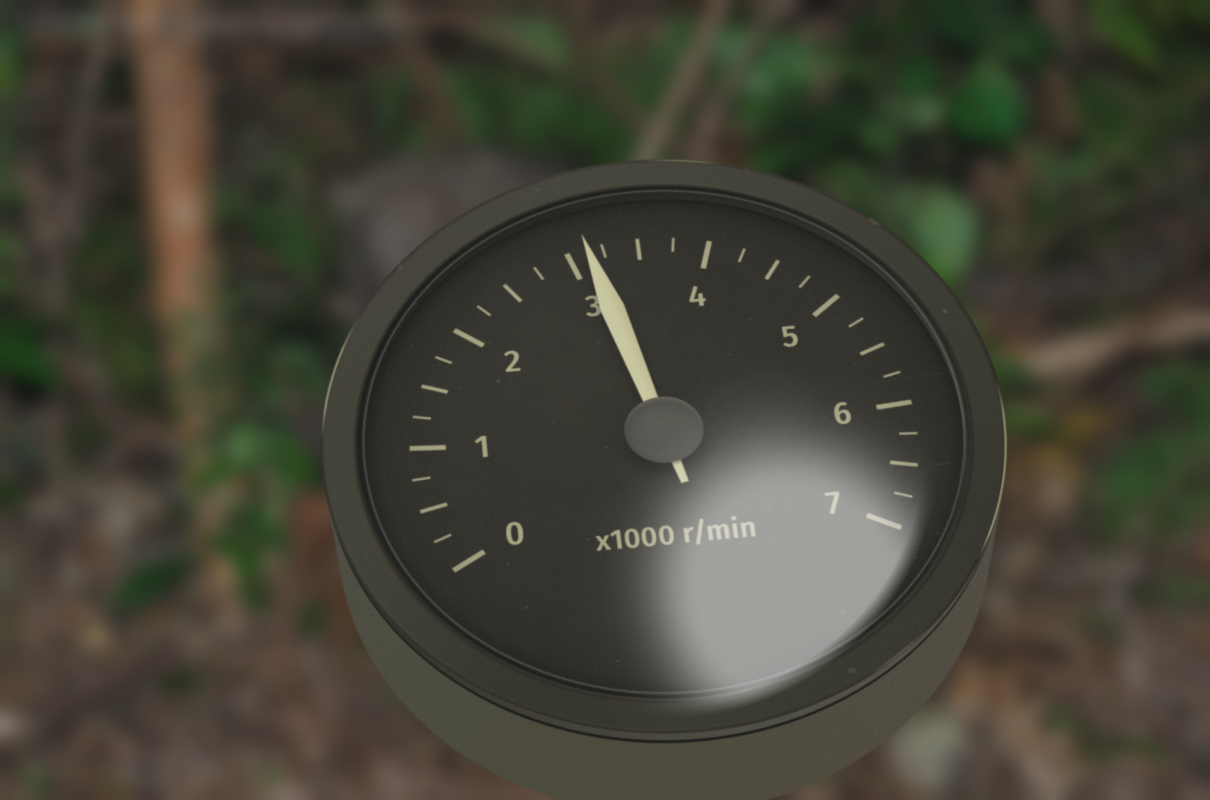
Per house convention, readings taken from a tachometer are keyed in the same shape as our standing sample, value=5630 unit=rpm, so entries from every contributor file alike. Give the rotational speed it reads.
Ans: value=3125 unit=rpm
